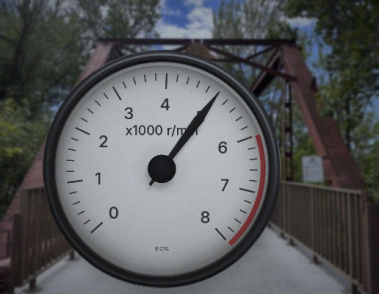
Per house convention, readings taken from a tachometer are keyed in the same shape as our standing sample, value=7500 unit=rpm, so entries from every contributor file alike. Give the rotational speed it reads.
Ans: value=5000 unit=rpm
